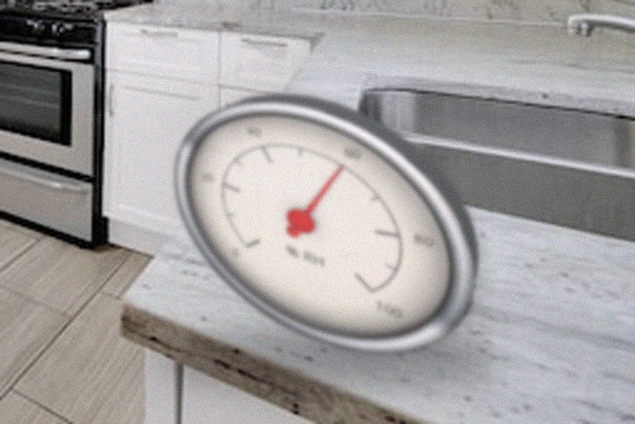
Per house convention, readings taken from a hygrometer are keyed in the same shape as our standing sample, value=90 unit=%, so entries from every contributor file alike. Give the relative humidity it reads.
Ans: value=60 unit=%
